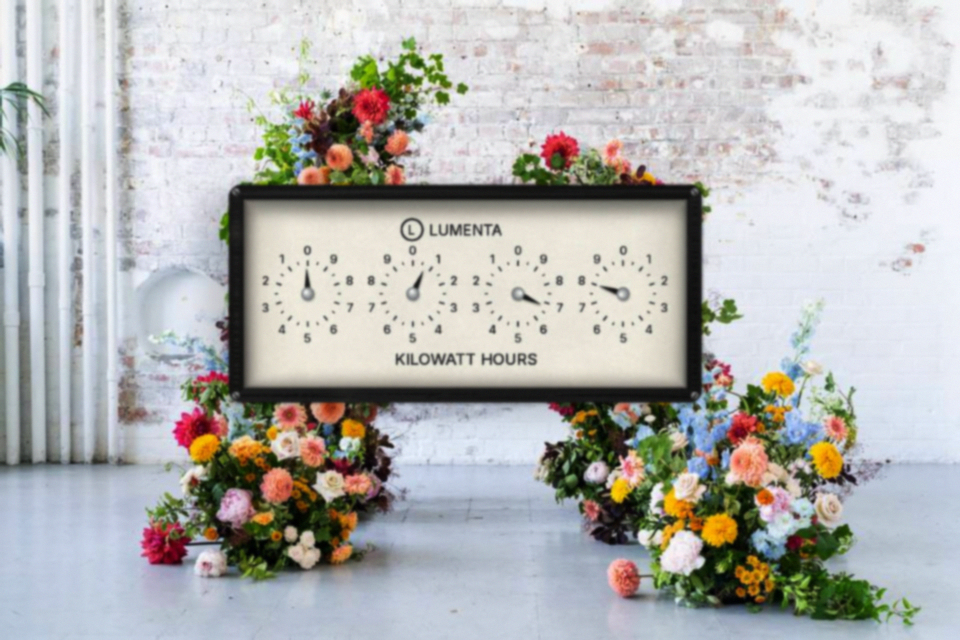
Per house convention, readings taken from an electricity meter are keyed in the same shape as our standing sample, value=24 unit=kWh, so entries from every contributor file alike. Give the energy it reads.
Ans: value=68 unit=kWh
